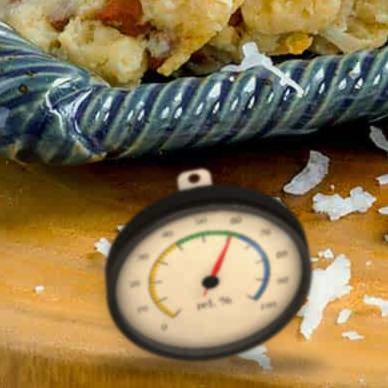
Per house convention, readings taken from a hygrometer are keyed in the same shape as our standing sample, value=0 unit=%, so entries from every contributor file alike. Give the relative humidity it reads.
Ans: value=60 unit=%
